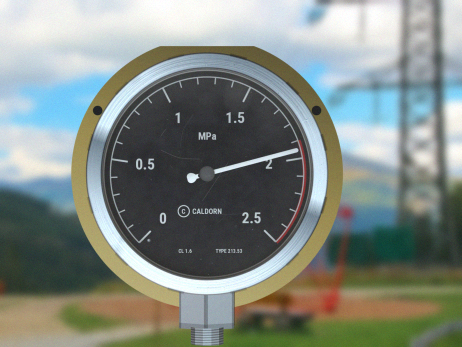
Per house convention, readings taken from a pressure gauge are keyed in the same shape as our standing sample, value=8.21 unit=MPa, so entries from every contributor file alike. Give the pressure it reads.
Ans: value=1.95 unit=MPa
